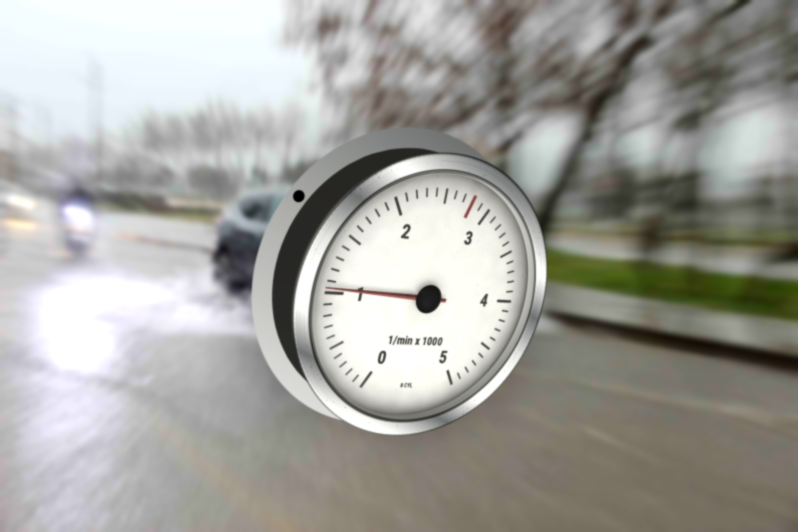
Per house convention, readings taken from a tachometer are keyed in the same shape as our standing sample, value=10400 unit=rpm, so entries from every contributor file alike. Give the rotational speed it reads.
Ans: value=1050 unit=rpm
